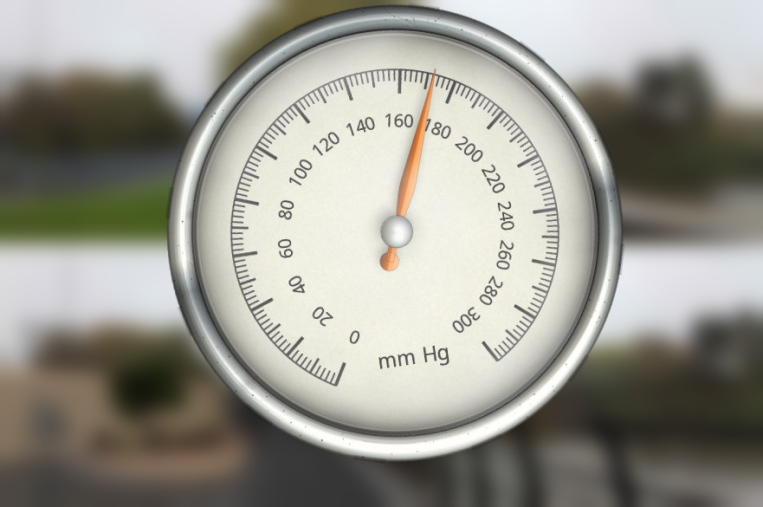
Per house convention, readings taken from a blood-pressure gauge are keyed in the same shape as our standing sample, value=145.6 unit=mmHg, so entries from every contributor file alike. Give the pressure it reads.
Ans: value=172 unit=mmHg
